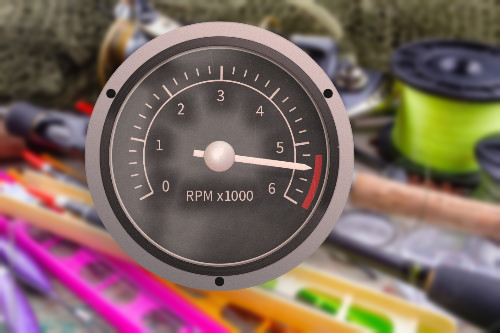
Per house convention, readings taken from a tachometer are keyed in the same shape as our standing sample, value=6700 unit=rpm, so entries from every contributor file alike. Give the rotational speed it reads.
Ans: value=5400 unit=rpm
